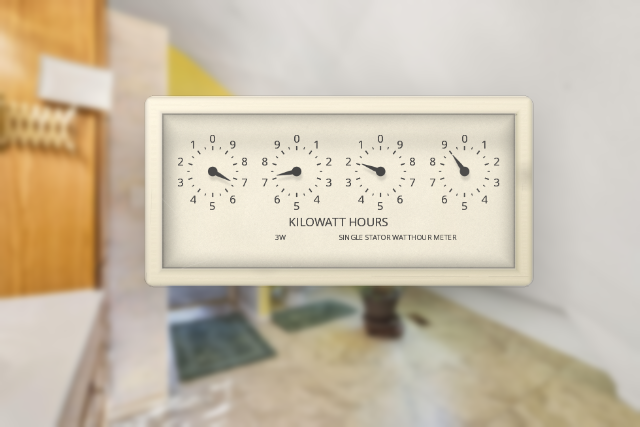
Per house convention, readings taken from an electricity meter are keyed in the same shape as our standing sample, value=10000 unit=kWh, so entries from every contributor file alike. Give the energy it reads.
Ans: value=6719 unit=kWh
